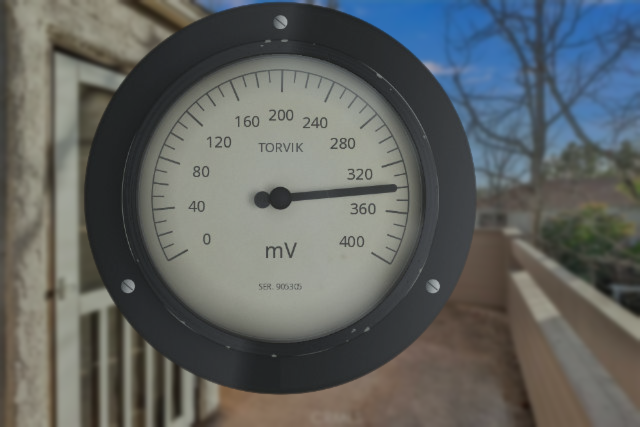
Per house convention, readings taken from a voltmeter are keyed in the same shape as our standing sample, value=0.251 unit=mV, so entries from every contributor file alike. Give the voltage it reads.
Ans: value=340 unit=mV
